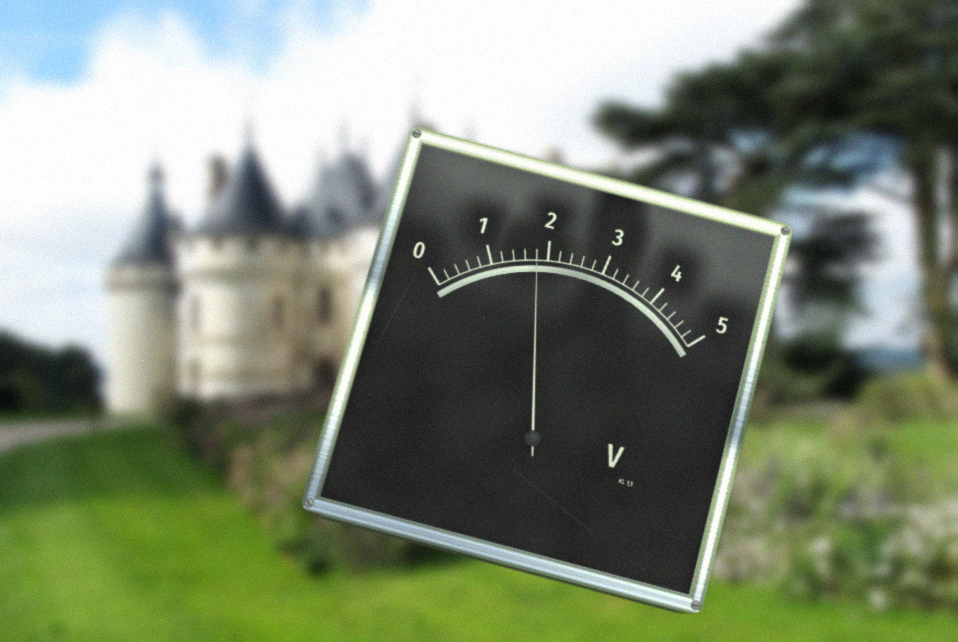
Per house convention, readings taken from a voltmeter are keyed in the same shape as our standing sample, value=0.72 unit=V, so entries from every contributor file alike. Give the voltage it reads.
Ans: value=1.8 unit=V
